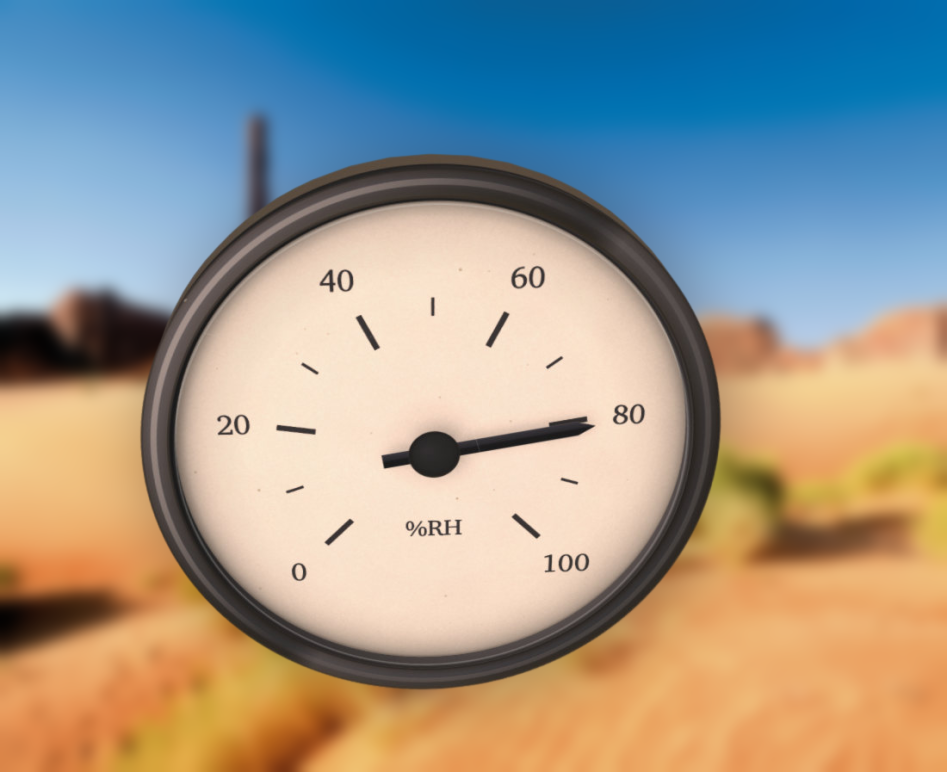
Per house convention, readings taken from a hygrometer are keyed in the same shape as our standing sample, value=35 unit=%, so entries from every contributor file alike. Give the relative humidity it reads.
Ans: value=80 unit=%
